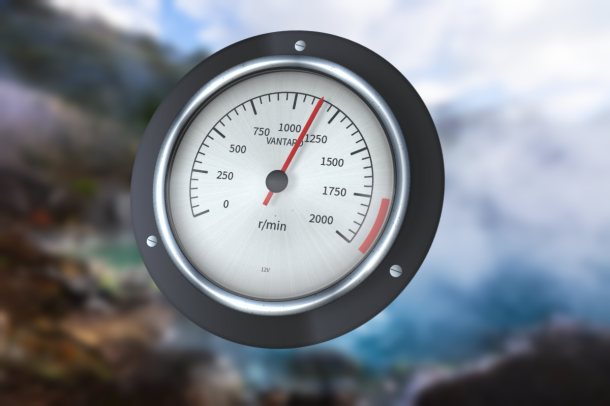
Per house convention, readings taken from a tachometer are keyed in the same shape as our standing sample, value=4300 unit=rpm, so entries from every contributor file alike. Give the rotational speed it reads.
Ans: value=1150 unit=rpm
